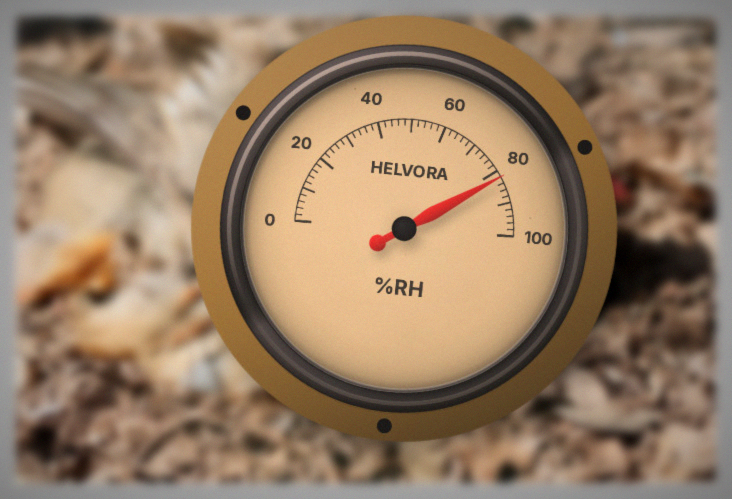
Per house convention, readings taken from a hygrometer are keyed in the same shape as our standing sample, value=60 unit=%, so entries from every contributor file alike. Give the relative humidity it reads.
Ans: value=82 unit=%
